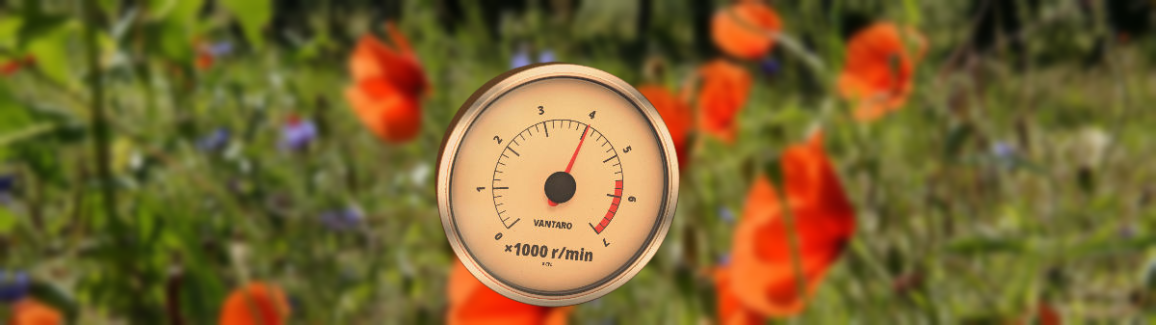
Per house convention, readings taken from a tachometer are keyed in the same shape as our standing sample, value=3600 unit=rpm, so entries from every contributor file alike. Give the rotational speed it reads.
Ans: value=4000 unit=rpm
